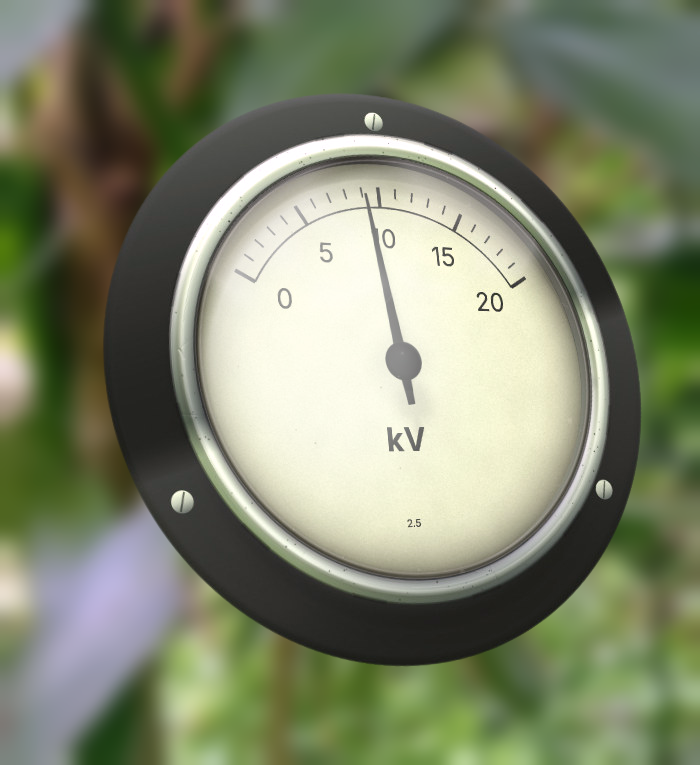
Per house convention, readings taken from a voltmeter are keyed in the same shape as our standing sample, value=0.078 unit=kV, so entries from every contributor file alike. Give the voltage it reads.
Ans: value=9 unit=kV
